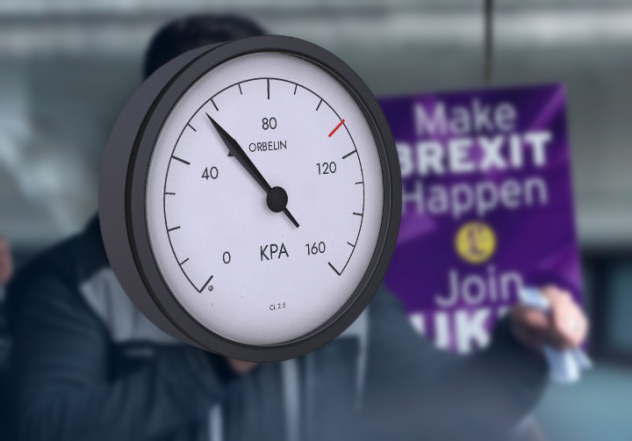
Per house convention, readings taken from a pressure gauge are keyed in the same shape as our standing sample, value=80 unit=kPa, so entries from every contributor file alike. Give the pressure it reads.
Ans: value=55 unit=kPa
